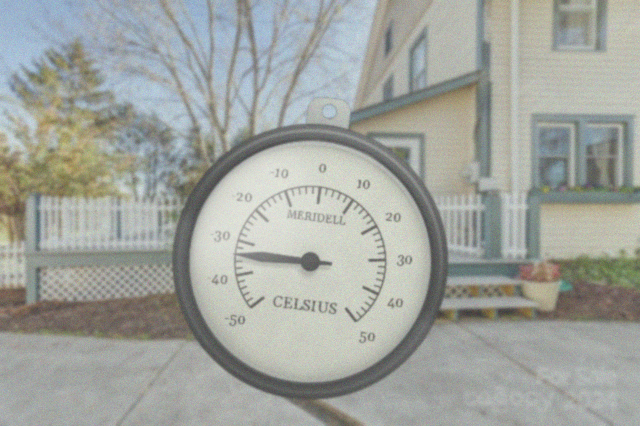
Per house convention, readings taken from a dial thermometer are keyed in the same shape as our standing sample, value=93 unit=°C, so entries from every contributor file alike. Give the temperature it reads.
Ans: value=-34 unit=°C
